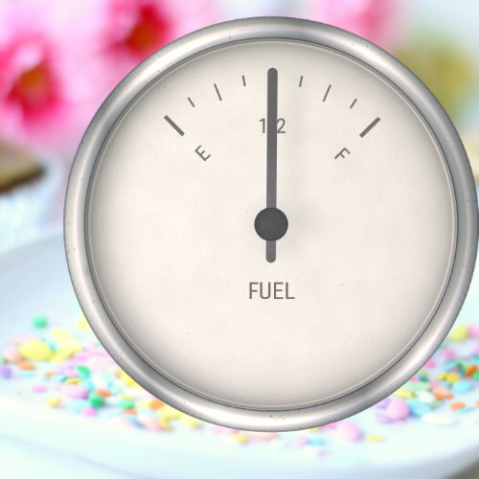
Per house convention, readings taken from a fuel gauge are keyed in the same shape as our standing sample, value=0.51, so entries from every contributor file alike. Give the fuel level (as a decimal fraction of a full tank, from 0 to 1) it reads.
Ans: value=0.5
